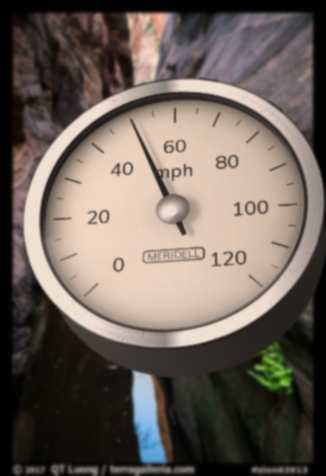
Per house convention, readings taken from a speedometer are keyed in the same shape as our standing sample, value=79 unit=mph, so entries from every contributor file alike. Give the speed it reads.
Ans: value=50 unit=mph
